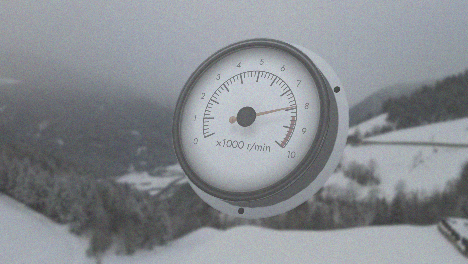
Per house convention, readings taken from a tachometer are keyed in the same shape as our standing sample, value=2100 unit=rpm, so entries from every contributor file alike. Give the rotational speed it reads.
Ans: value=8000 unit=rpm
